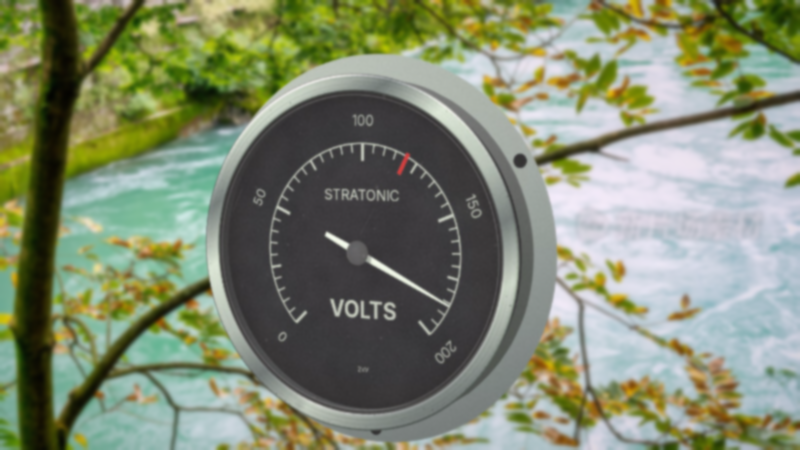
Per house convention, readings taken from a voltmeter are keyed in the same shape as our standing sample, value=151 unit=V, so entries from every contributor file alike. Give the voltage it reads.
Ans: value=185 unit=V
